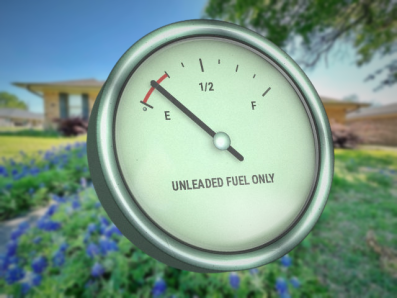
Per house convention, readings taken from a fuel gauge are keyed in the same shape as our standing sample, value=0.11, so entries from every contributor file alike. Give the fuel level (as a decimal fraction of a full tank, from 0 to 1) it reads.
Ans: value=0.125
